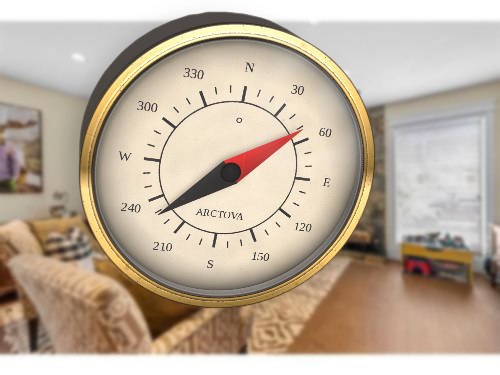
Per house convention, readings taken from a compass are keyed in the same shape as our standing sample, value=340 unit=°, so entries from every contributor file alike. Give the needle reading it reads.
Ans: value=50 unit=°
